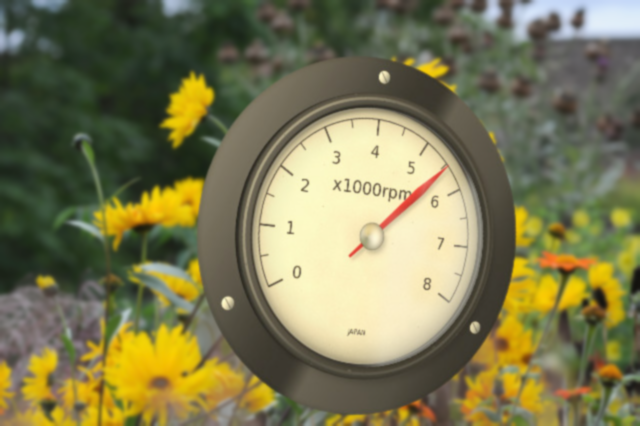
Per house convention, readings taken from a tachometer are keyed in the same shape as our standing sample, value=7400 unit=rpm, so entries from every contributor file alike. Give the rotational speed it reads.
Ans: value=5500 unit=rpm
